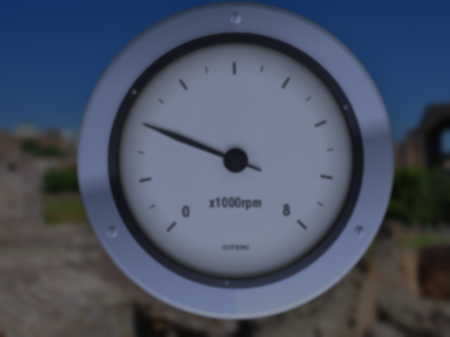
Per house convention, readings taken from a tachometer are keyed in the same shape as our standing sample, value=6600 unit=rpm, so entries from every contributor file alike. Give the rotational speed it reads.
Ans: value=2000 unit=rpm
